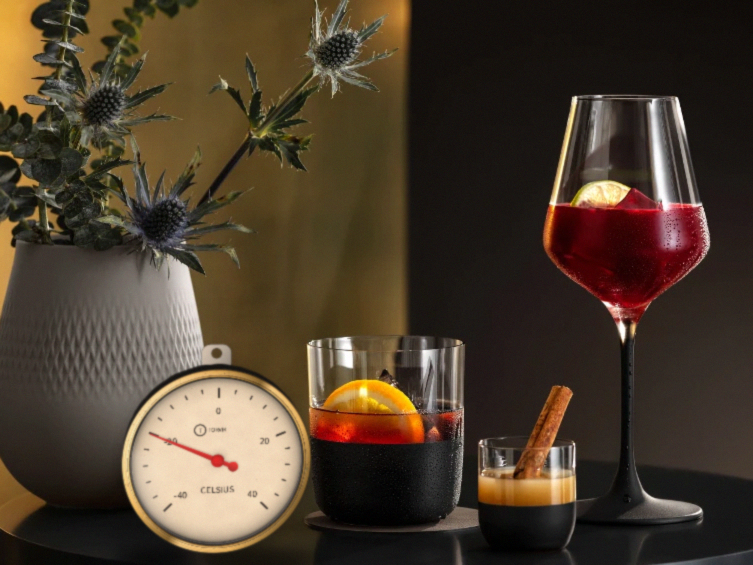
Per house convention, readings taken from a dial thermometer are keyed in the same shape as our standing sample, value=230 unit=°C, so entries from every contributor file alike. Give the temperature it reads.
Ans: value=-20 unit=°C
